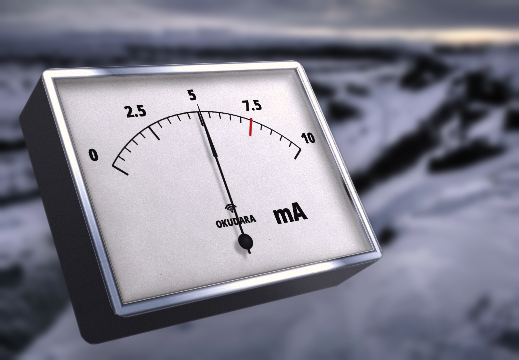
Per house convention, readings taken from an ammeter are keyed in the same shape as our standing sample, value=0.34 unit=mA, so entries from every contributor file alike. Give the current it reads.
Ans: value=5 unit=mA
